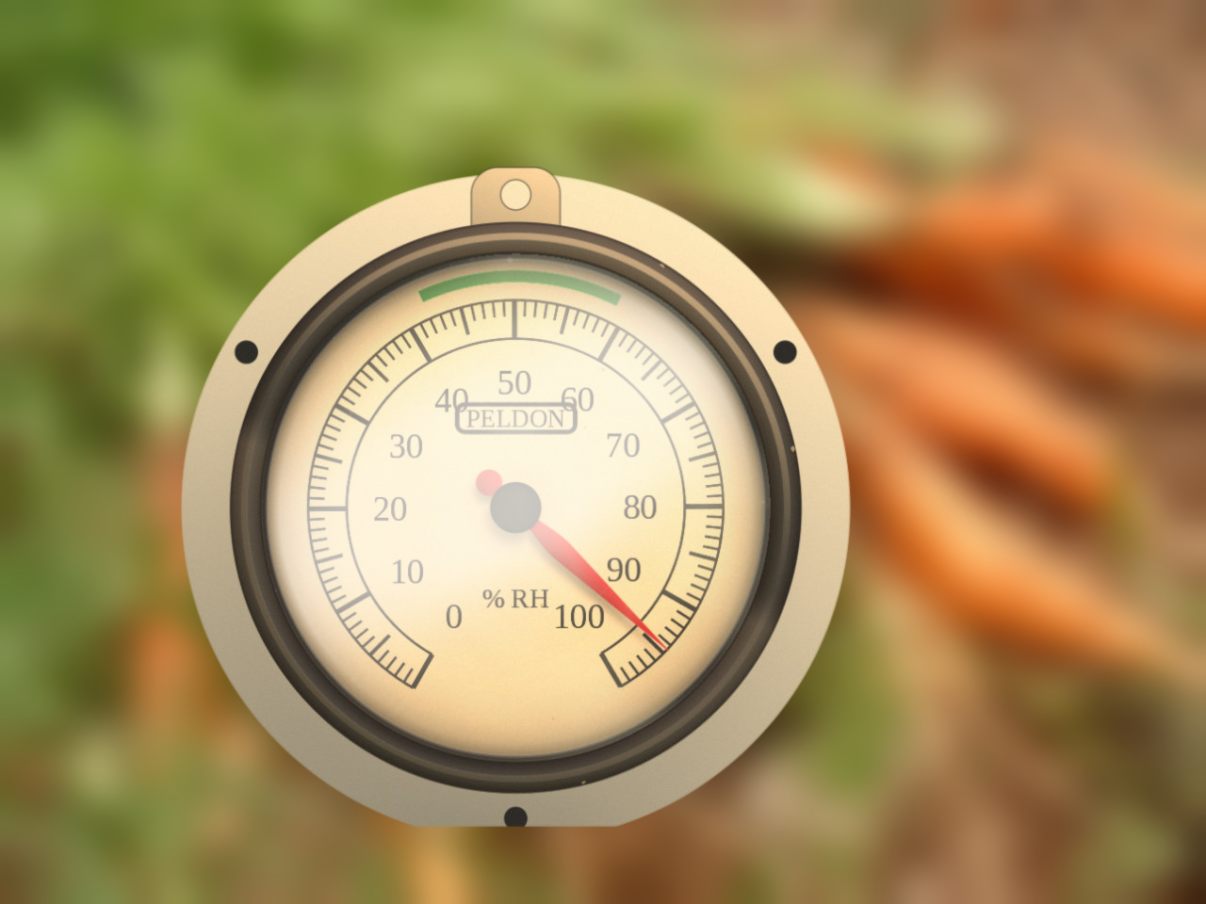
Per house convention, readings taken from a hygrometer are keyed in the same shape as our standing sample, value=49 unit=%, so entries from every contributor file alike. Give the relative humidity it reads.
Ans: value=94.5 unit=%
